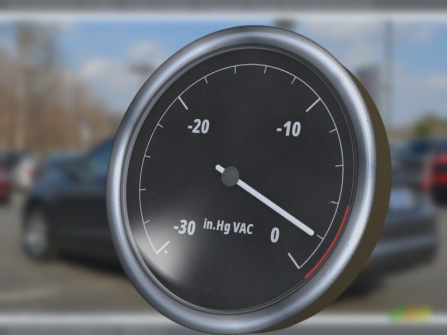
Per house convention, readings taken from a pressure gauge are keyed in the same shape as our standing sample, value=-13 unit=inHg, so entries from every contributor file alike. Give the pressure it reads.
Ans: value=-2 unit=inHg
